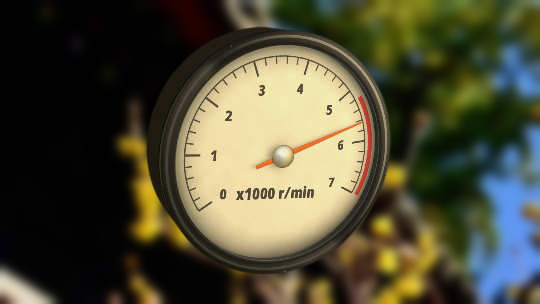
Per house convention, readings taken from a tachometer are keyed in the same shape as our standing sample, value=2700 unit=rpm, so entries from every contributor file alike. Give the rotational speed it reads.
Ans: value=5600 unit=rpm
